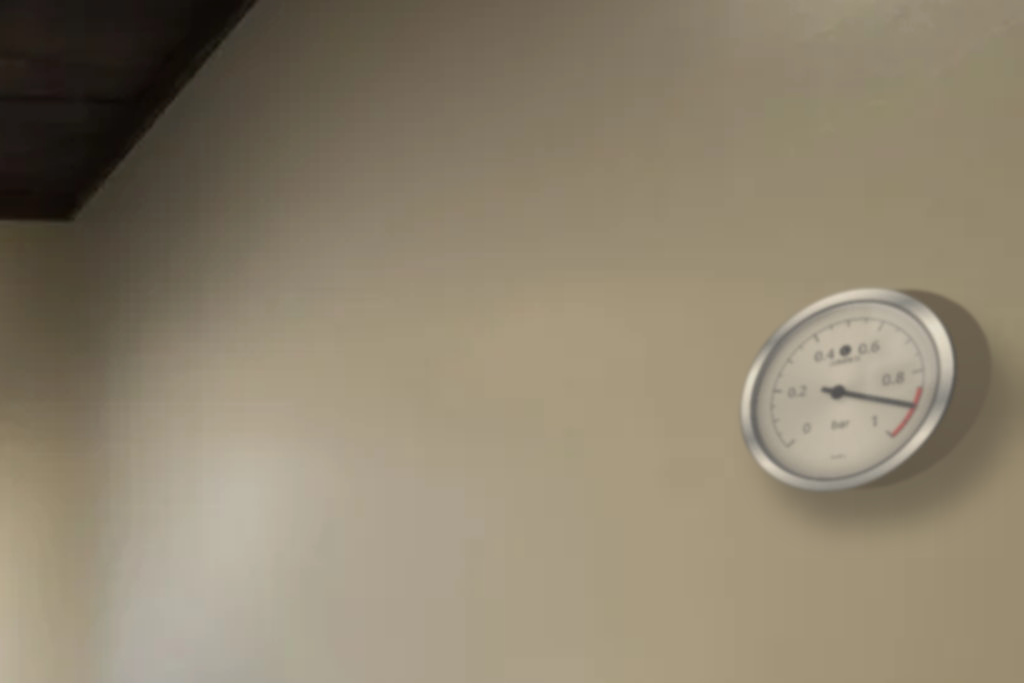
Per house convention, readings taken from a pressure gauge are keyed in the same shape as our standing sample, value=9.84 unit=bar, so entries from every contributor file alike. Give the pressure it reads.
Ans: value=0.9 unit=bar
